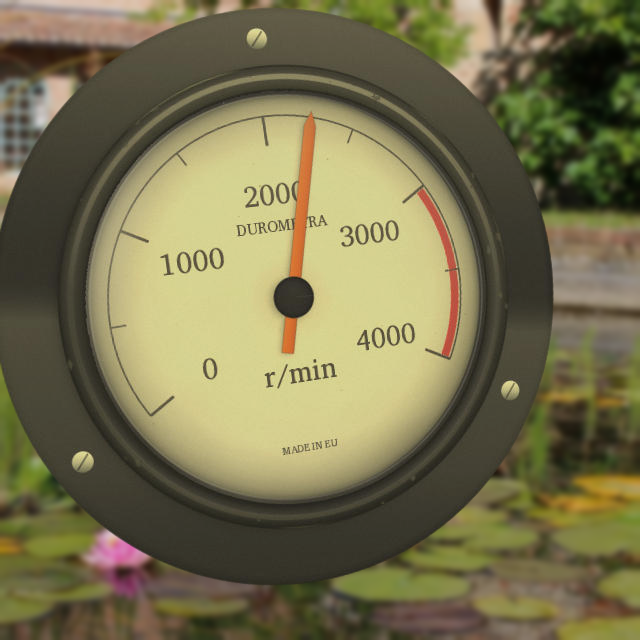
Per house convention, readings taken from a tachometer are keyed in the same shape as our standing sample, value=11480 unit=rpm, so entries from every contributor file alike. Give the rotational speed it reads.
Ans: value=2250 unit=rpm
